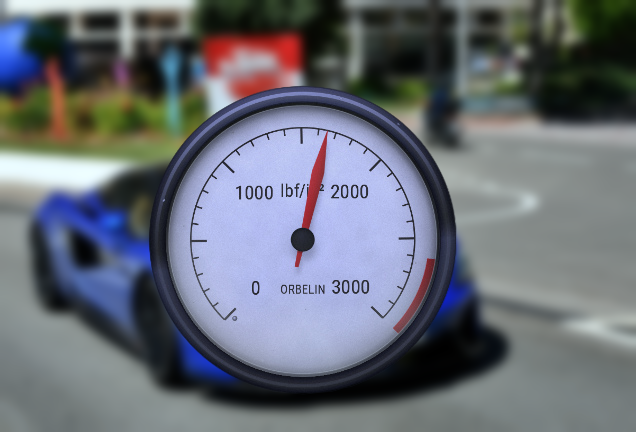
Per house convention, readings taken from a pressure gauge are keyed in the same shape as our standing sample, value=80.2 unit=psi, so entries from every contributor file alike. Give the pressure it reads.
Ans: value=1650 unit=psi
